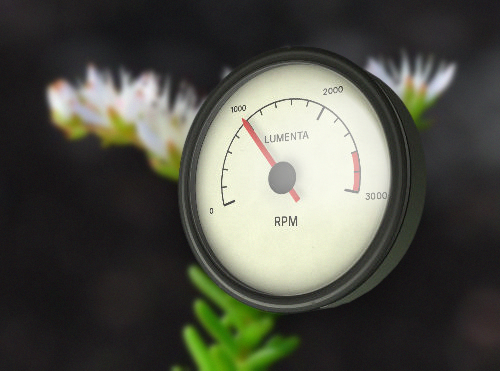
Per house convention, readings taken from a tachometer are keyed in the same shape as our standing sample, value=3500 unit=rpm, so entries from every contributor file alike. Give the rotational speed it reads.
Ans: value=1000 unit=rpm
